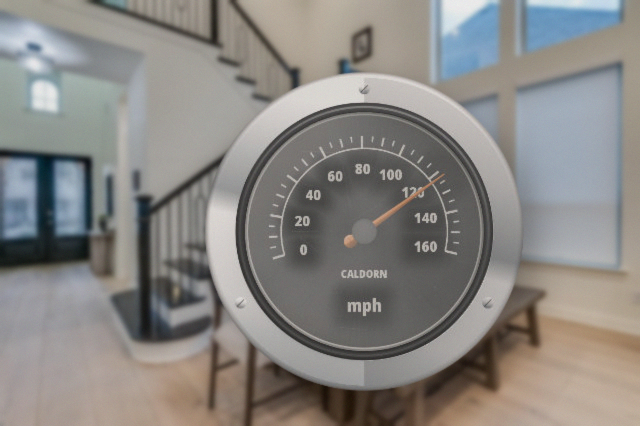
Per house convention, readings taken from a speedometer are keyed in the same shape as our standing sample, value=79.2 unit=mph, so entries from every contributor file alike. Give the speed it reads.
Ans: value=122.5 unit=mph
